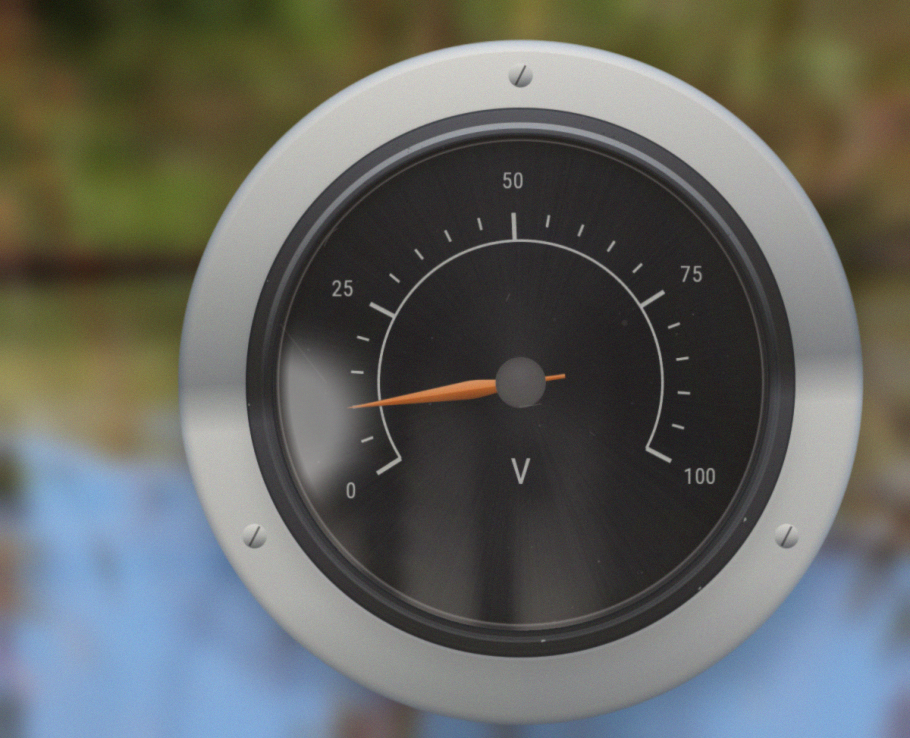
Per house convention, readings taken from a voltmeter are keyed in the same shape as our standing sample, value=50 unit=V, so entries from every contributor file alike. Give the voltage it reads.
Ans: value=10 unit=V
